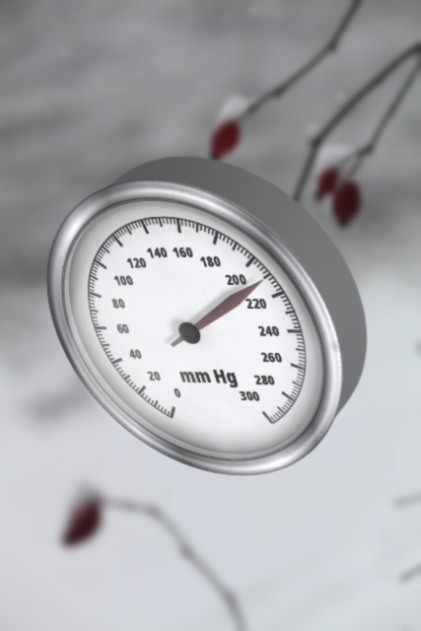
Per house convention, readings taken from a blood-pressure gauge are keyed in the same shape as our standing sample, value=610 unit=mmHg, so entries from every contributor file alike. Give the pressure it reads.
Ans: value=210 unit=mmHg
